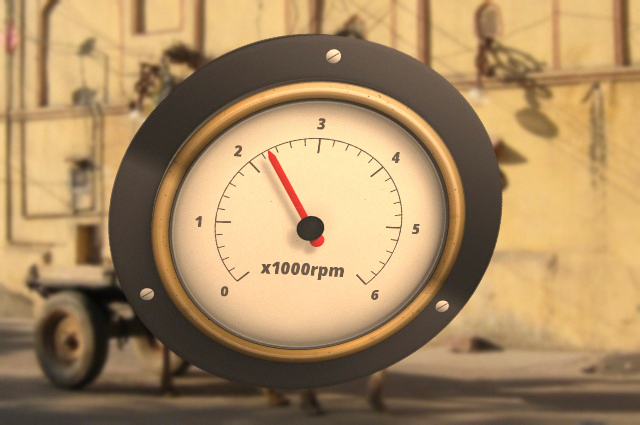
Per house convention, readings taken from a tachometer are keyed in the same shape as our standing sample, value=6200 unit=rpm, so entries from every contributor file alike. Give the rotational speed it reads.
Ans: value=2300 unit=rpm
